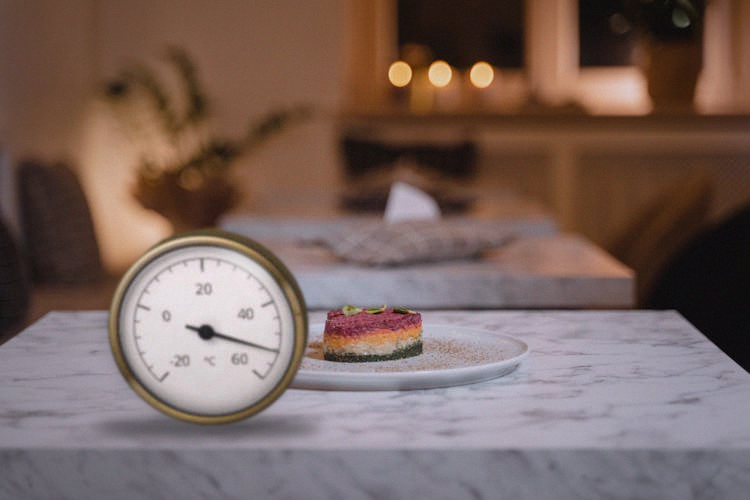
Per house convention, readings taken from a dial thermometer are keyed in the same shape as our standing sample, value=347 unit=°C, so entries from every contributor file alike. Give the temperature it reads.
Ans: value=52 unit=°C
